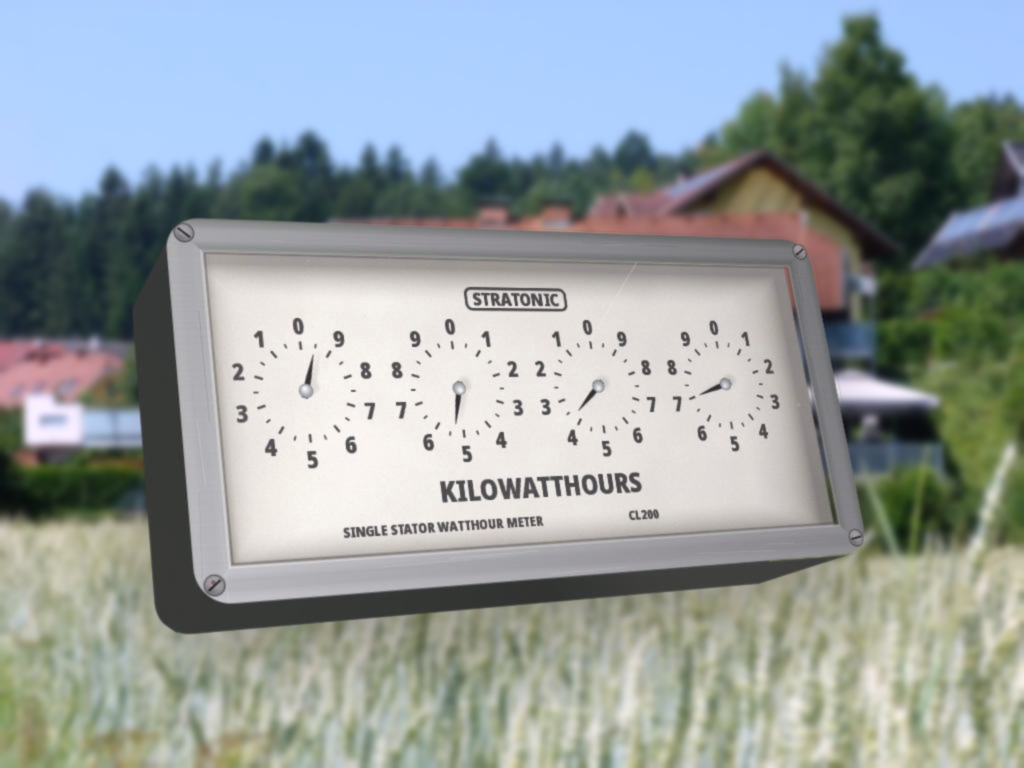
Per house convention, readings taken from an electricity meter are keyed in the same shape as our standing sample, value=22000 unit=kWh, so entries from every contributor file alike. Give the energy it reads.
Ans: value=9537 unit=kWh
